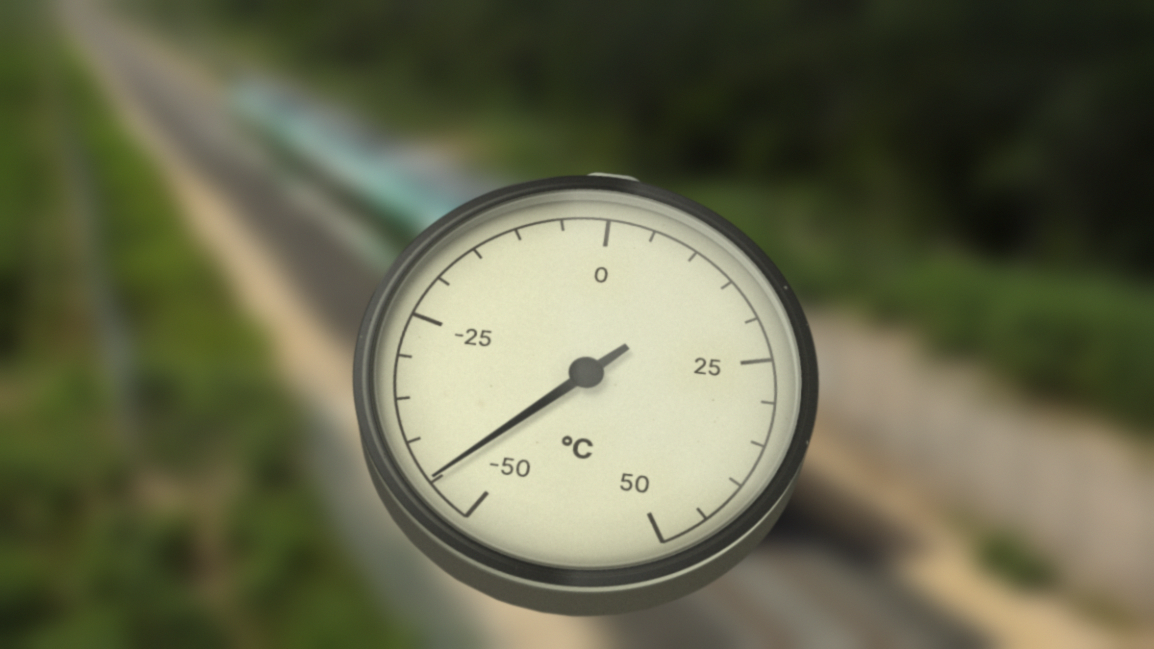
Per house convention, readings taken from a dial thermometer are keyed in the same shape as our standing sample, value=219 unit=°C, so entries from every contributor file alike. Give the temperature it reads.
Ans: value=-45 unit=°C
